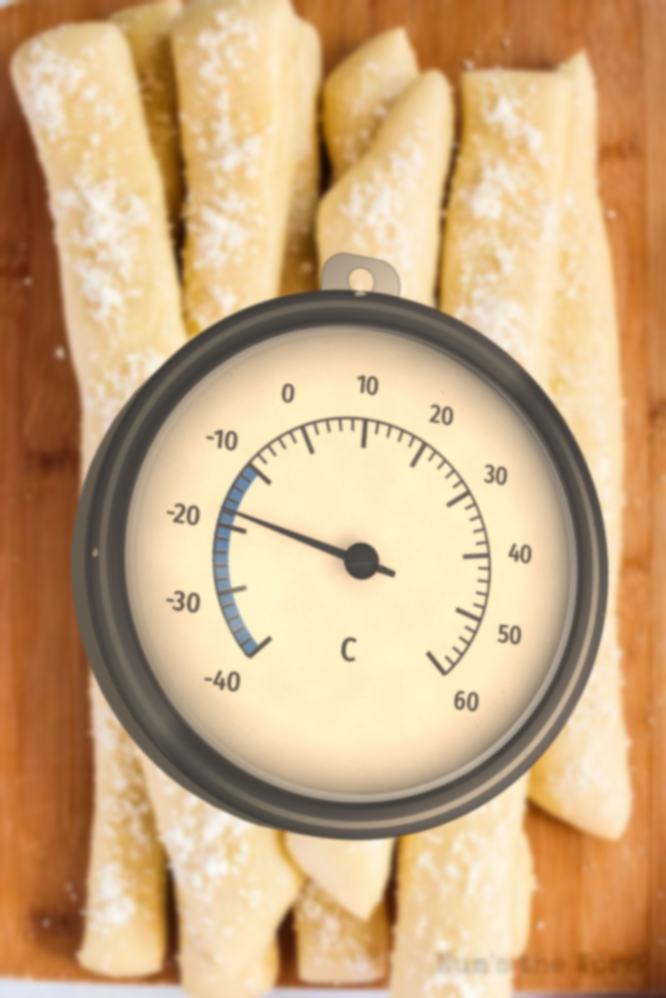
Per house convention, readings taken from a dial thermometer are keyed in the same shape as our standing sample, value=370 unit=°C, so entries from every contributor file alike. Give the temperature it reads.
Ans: value=-18 unit=°C
